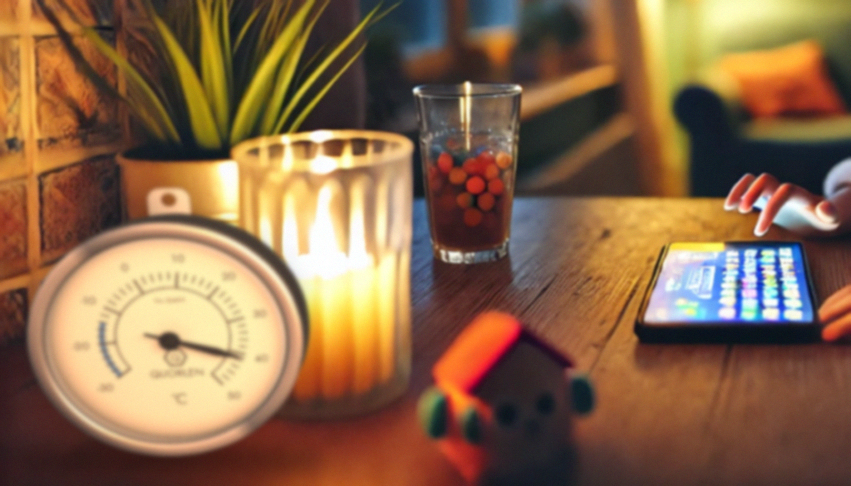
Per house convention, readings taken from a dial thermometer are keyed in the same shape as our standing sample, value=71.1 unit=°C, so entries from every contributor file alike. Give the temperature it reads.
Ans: value=40 unit=°C
